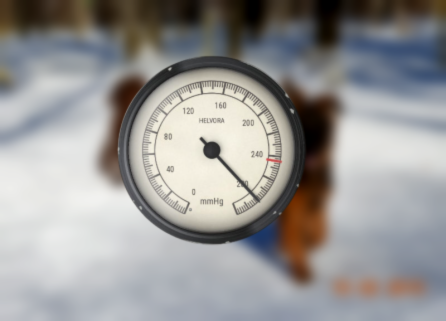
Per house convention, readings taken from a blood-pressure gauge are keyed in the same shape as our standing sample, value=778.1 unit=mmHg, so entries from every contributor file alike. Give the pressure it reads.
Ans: value=280 unit=mmHg
